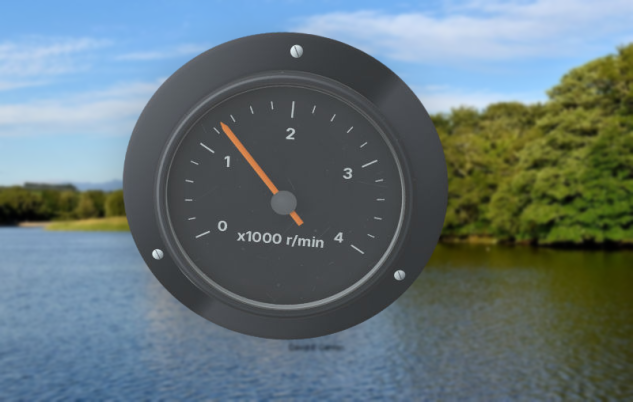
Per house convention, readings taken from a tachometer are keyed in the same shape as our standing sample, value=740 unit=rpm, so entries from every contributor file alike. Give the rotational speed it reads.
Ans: value=1300 unit=rpm
